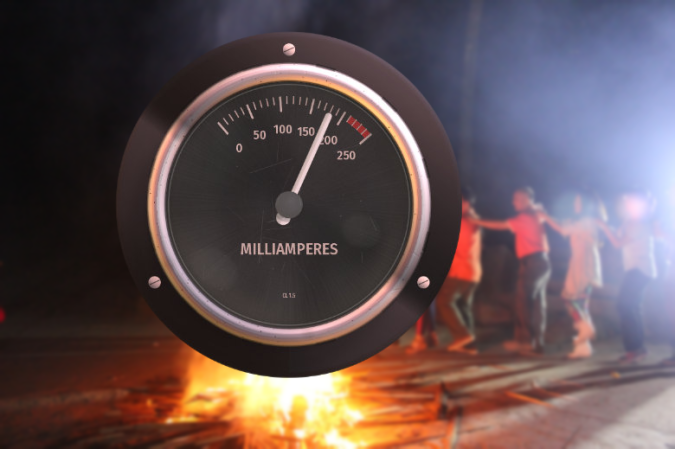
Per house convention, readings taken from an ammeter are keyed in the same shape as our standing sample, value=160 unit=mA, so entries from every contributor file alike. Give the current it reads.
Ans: value=180 unit=mA
